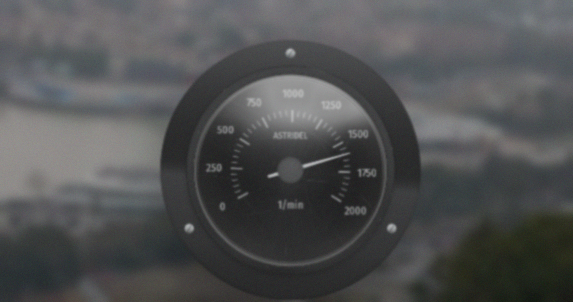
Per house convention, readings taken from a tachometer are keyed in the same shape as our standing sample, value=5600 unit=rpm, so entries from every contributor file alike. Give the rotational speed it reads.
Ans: value=1600 unit=rpm
